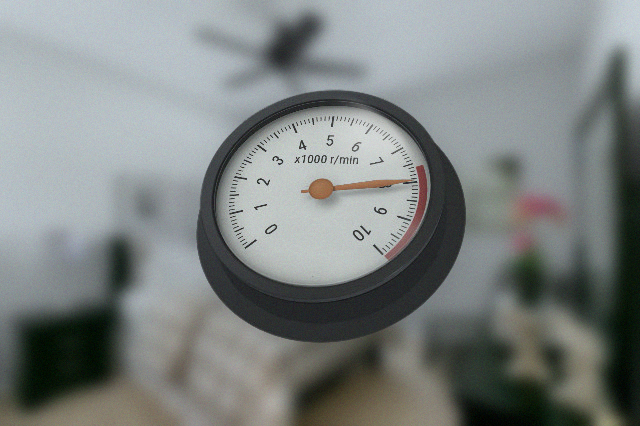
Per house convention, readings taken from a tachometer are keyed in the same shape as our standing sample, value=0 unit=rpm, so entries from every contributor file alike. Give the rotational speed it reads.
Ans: value=8000 unit=rpm
